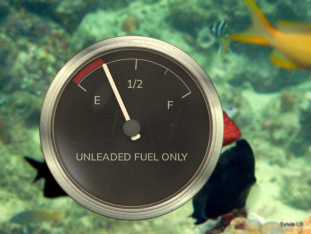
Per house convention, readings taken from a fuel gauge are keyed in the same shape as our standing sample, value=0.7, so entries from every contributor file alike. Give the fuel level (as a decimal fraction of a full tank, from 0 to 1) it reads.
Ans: value=0.25
